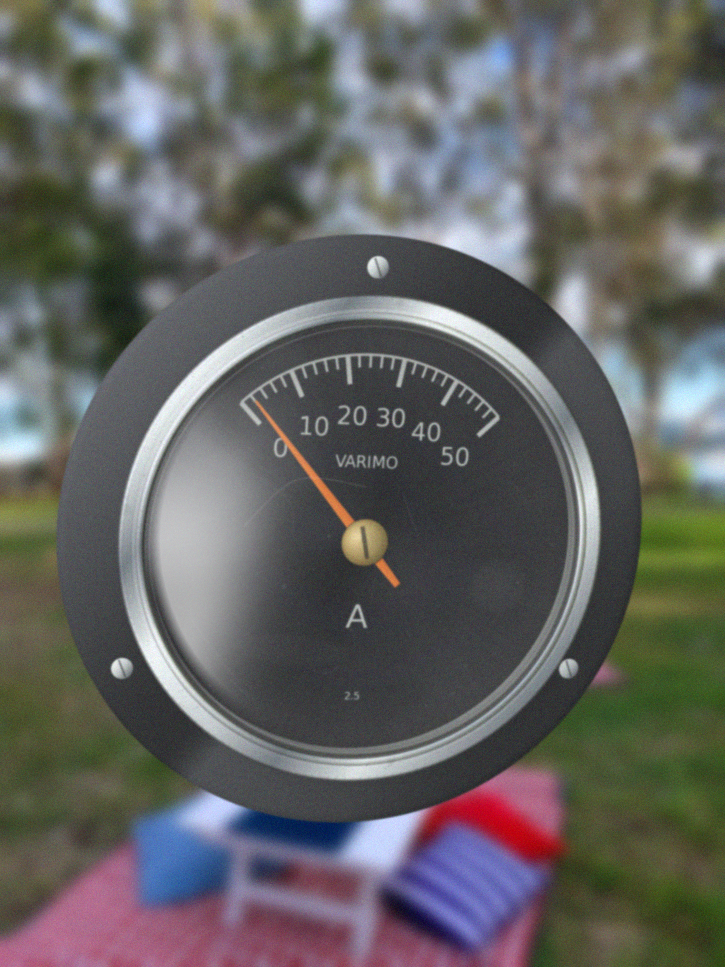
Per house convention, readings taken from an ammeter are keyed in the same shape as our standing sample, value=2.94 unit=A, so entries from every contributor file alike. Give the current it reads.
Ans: value=2 unit=A
